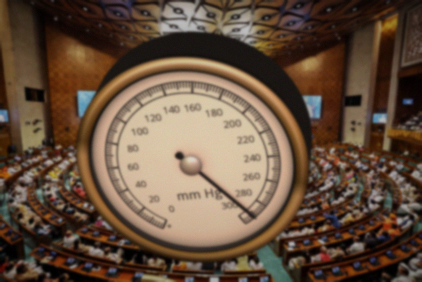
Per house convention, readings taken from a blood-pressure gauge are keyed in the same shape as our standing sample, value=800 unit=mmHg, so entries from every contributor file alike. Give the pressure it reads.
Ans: value=290 unit=mmHg
